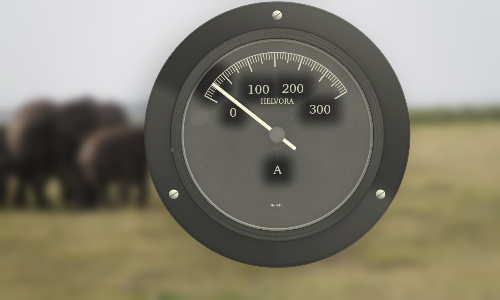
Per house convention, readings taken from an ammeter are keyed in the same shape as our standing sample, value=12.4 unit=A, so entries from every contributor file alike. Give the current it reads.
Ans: value=25 unit=A
